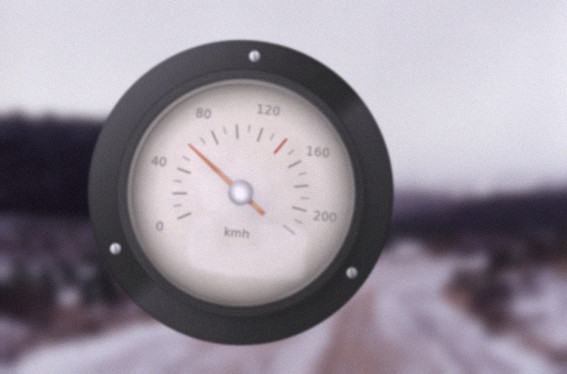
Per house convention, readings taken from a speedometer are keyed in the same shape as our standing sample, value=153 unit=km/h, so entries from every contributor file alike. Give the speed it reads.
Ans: value=60 unit=km/h
